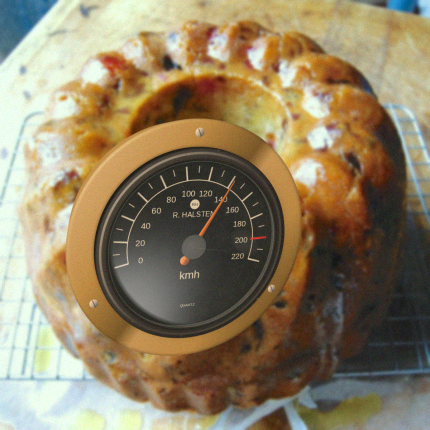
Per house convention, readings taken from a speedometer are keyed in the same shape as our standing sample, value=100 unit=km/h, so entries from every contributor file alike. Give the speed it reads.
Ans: value=140 unit=km/h
